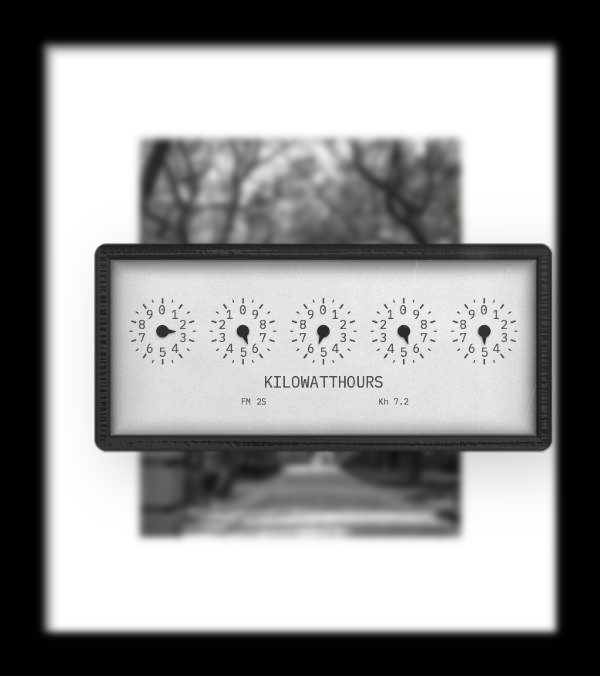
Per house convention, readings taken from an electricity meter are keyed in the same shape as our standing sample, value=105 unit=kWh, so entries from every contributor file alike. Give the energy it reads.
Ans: value=25555 unit=kWh
